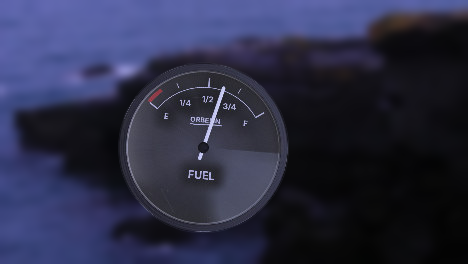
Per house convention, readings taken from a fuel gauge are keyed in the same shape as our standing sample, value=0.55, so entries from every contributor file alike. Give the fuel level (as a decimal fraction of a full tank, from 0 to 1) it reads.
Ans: value=0.625
